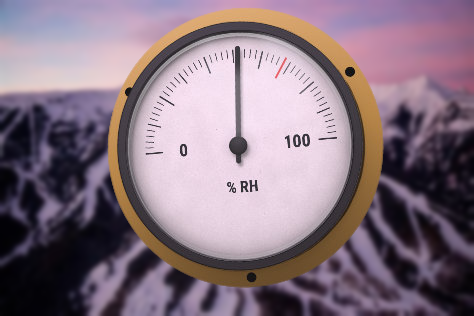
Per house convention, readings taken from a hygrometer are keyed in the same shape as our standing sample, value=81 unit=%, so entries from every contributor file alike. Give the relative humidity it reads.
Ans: value=52 unit=%
